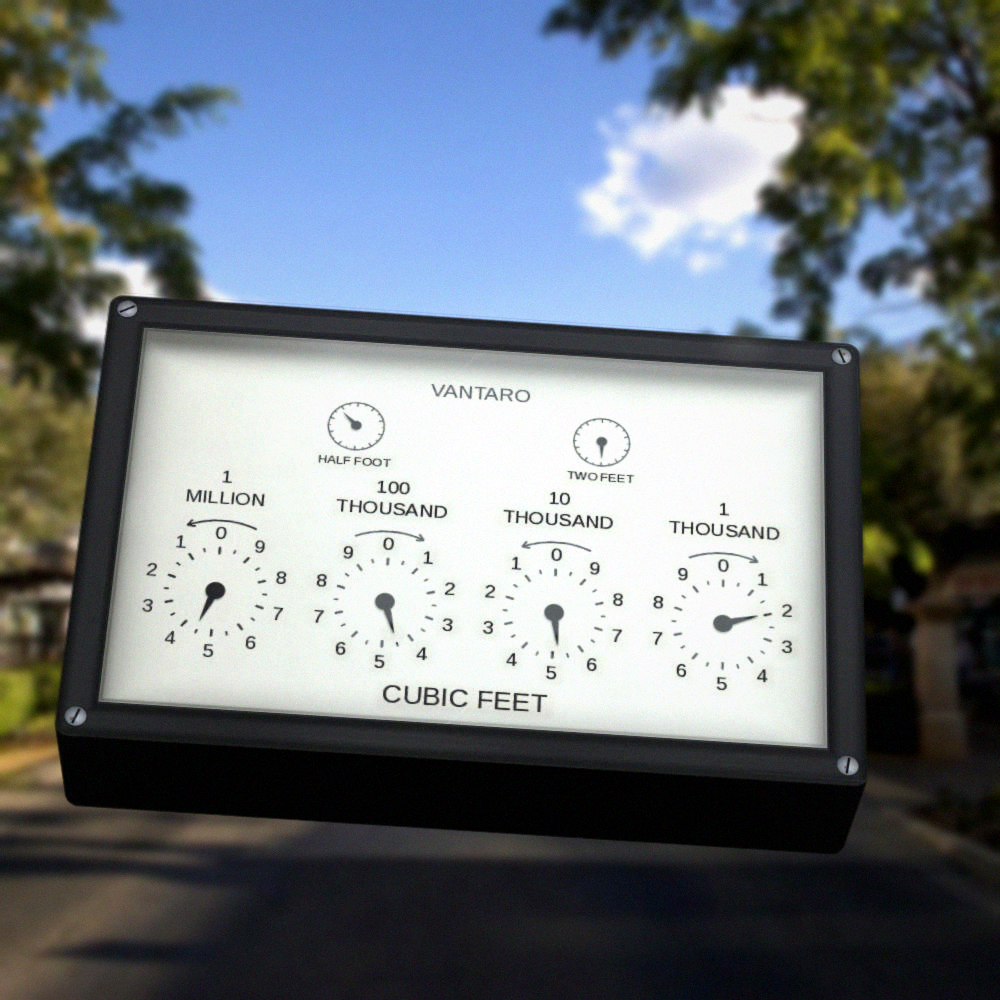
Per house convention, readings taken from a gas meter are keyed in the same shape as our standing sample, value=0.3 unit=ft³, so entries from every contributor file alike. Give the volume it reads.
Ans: value=445200 unit=ft³
